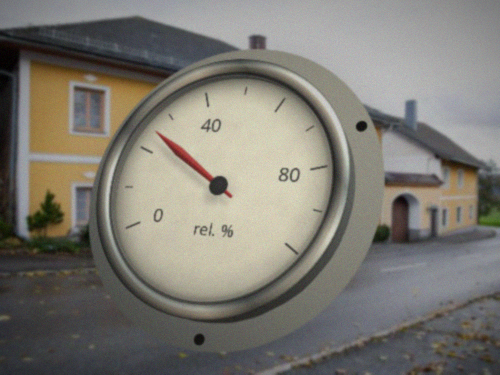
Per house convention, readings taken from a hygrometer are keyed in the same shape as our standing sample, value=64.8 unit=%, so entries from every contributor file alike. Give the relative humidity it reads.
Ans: value=25 unit=%
